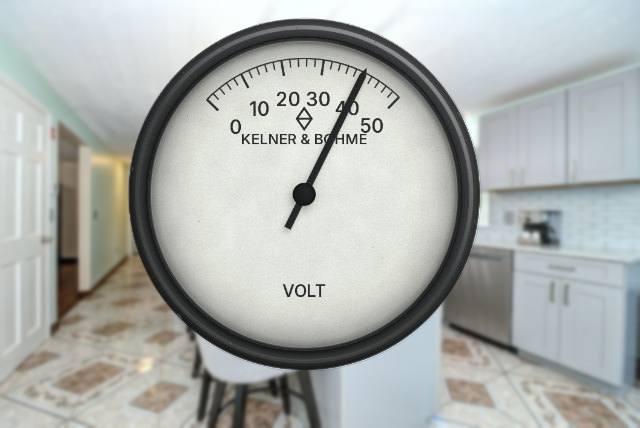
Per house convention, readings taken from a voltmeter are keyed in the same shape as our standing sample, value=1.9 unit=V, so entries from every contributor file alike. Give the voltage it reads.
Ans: value=40 unit=V
